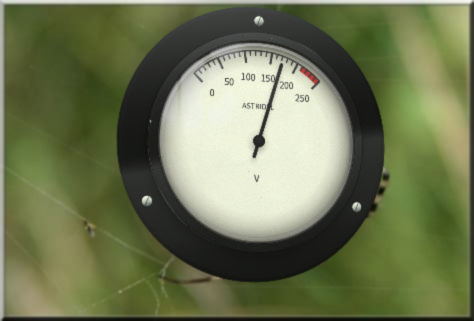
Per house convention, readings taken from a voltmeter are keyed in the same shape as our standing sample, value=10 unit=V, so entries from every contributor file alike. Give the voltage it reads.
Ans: value=170 unit=V
